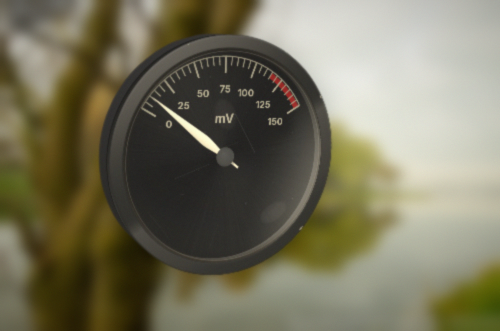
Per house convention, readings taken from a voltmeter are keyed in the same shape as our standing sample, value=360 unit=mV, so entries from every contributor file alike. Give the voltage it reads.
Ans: value=10 unit=mV
